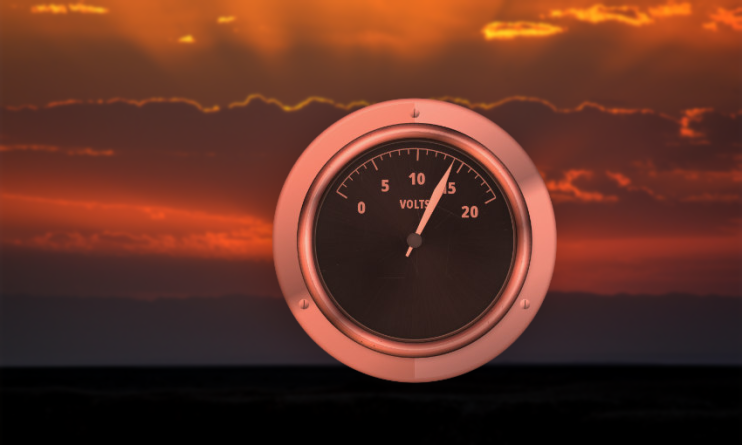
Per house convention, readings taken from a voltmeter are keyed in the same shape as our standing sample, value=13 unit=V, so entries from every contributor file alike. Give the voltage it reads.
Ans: value=14 unit=V
